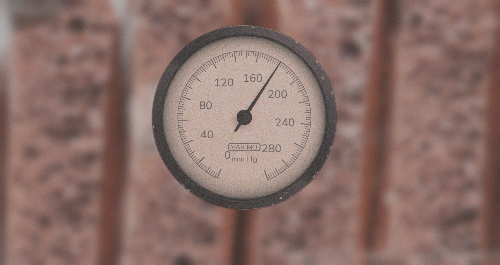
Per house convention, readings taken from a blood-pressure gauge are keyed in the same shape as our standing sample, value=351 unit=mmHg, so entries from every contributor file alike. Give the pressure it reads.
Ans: value=180 unit=mmHg
